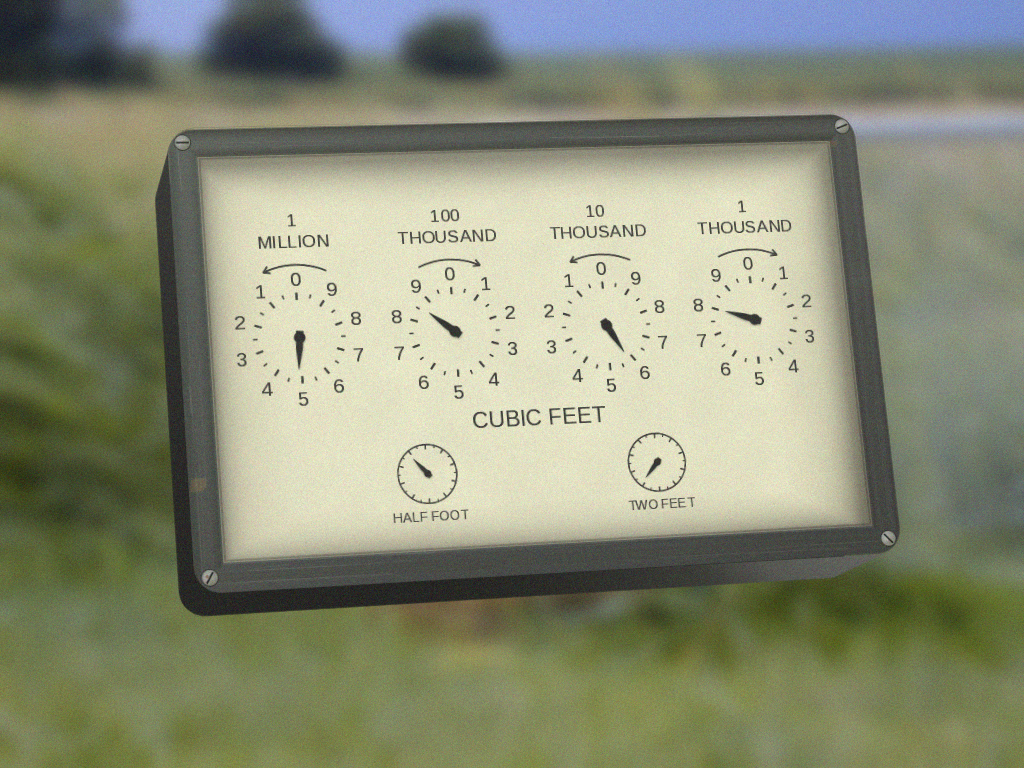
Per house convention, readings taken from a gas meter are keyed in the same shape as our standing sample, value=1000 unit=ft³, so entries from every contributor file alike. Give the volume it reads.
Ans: value=485800 unit=ft³
